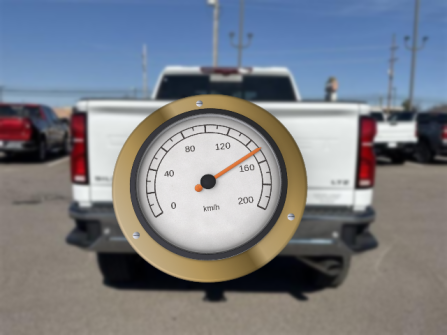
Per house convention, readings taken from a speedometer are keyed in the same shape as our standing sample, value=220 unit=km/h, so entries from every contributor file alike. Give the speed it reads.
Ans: value=150 unit=km/h
